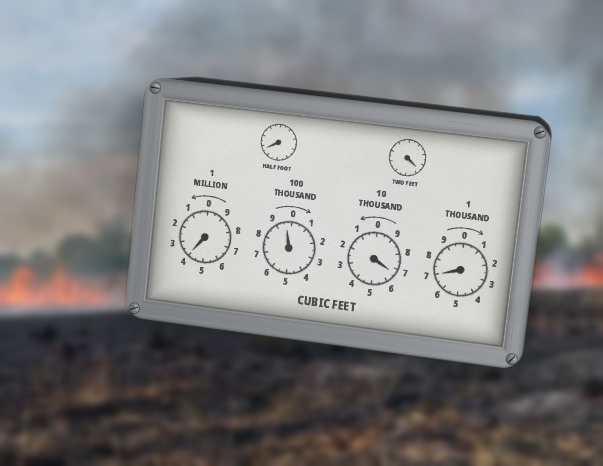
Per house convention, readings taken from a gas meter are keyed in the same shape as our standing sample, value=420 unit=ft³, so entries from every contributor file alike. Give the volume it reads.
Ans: value=396700 unit=ft³
